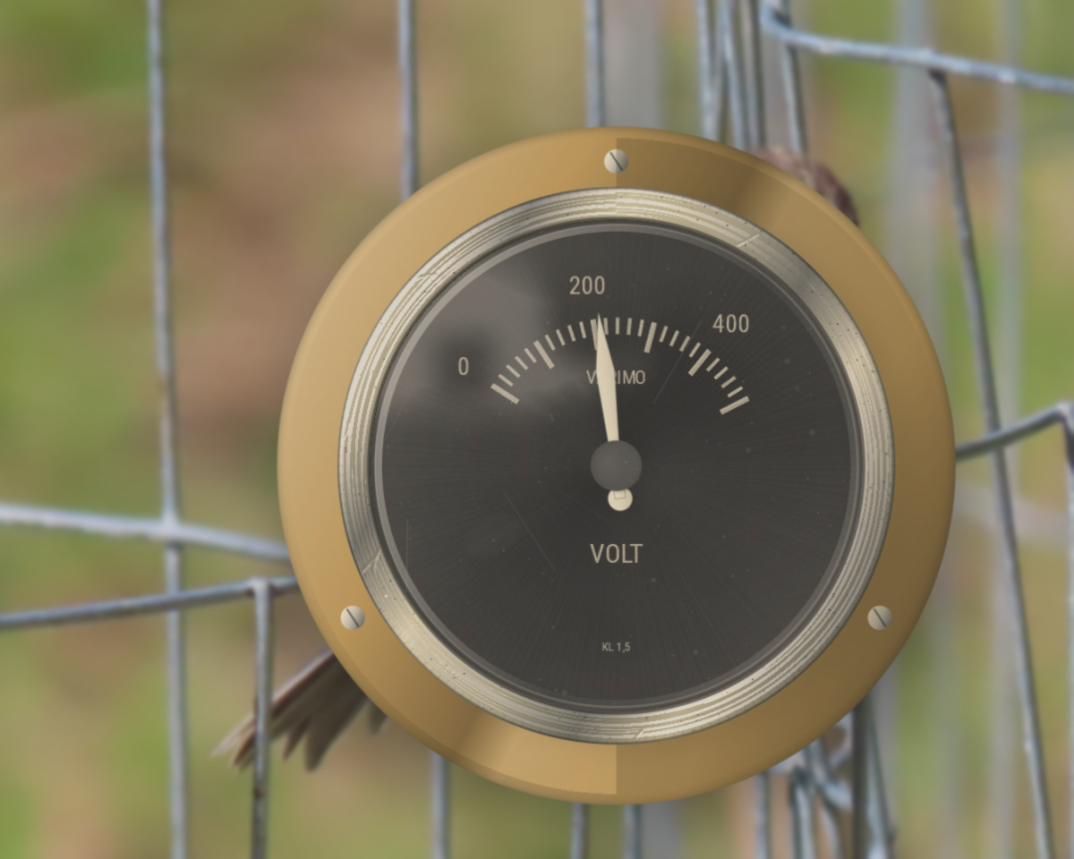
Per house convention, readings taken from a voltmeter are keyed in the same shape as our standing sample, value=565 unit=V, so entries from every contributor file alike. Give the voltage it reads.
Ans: value=210 unit=V
